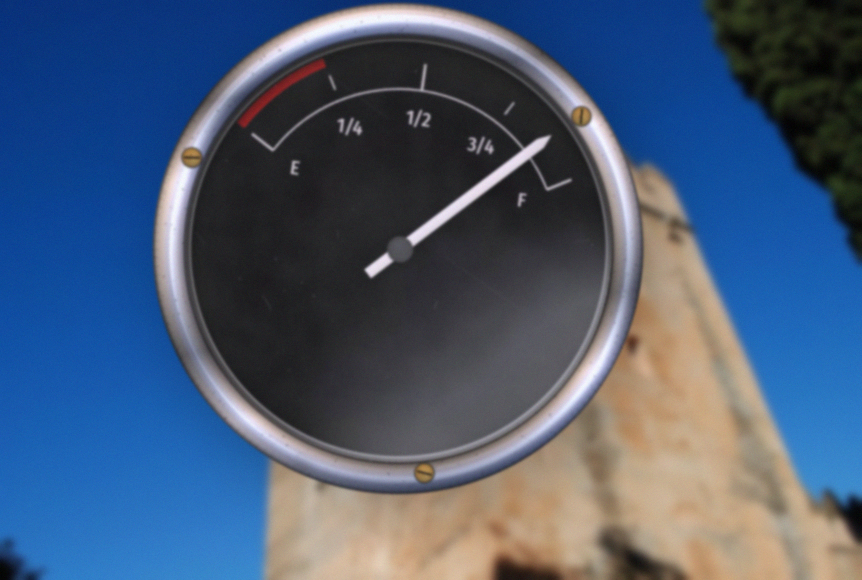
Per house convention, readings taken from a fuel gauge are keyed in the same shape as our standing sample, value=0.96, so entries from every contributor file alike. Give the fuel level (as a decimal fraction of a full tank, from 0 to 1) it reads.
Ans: value=0.875
